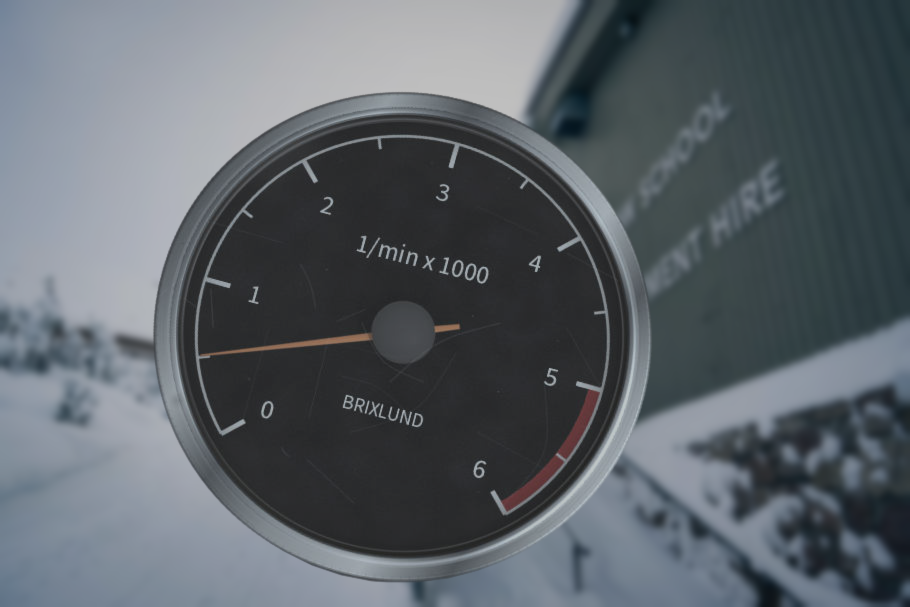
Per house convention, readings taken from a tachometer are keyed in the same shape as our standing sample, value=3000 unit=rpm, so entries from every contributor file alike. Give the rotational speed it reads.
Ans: value=500 unit=rpm
